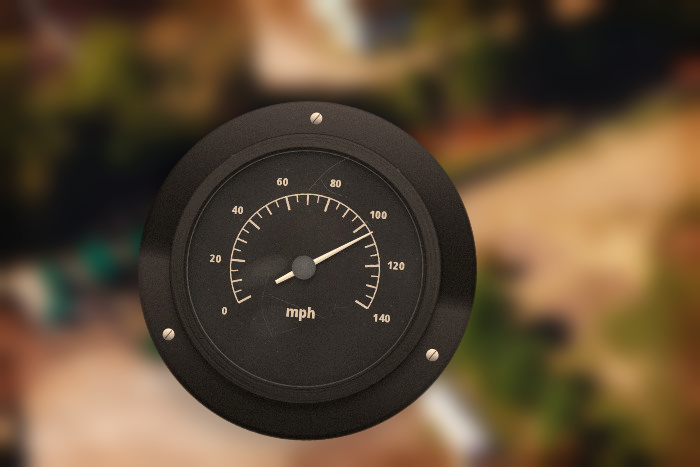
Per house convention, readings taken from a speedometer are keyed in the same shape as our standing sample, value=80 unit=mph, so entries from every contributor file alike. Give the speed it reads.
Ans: value=105 unit=mph
